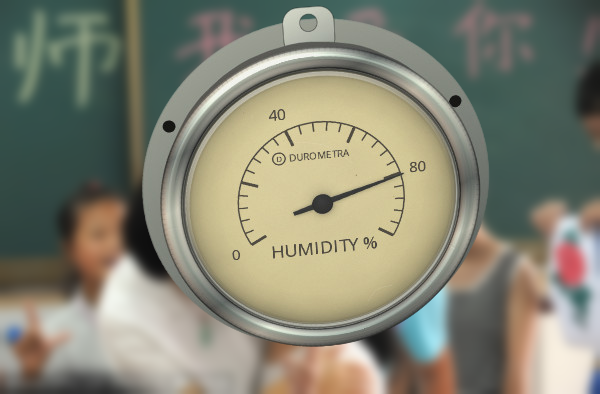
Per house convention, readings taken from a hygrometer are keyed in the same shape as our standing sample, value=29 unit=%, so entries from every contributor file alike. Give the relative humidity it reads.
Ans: value=80 unit=%
